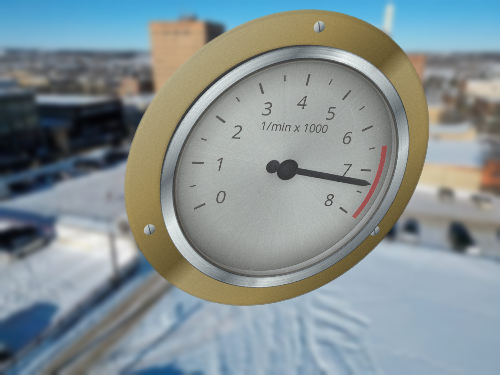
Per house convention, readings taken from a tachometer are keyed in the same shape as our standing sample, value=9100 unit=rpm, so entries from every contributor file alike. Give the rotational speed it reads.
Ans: value=7250 unit=rpm
